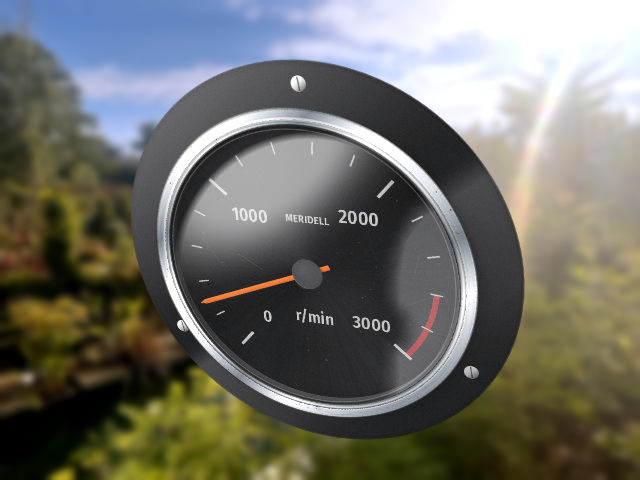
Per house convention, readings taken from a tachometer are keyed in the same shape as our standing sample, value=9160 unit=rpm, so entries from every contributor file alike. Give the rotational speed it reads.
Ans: value=300 unit=rpm
